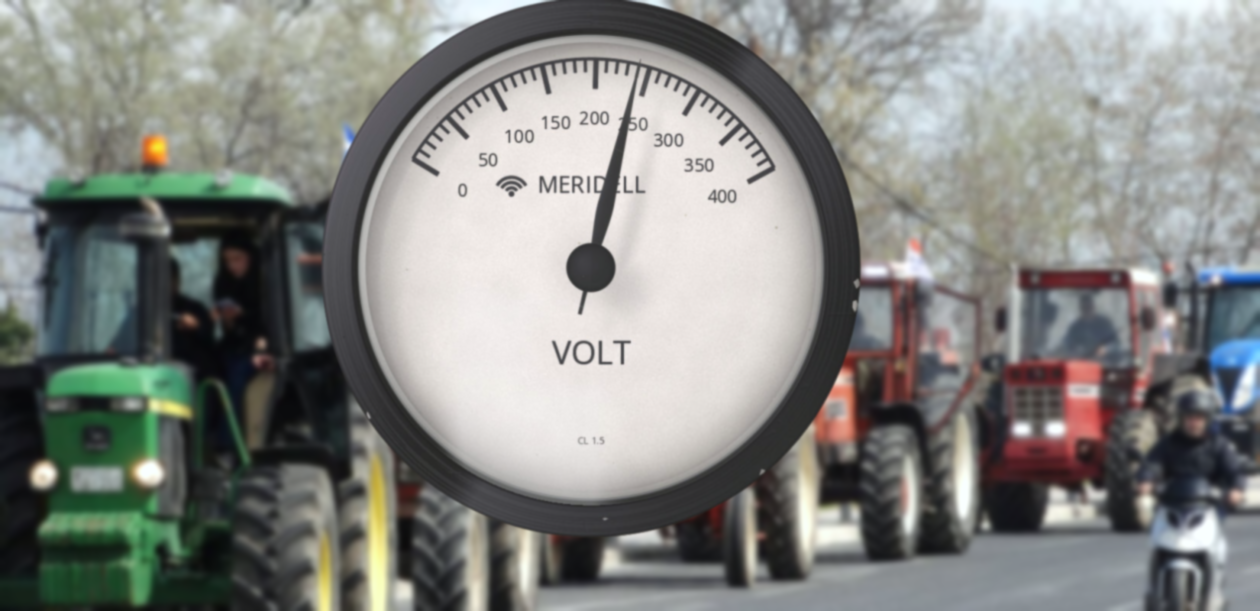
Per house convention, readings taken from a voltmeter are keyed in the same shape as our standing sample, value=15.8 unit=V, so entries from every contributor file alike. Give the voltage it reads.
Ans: value=240 unit=V
